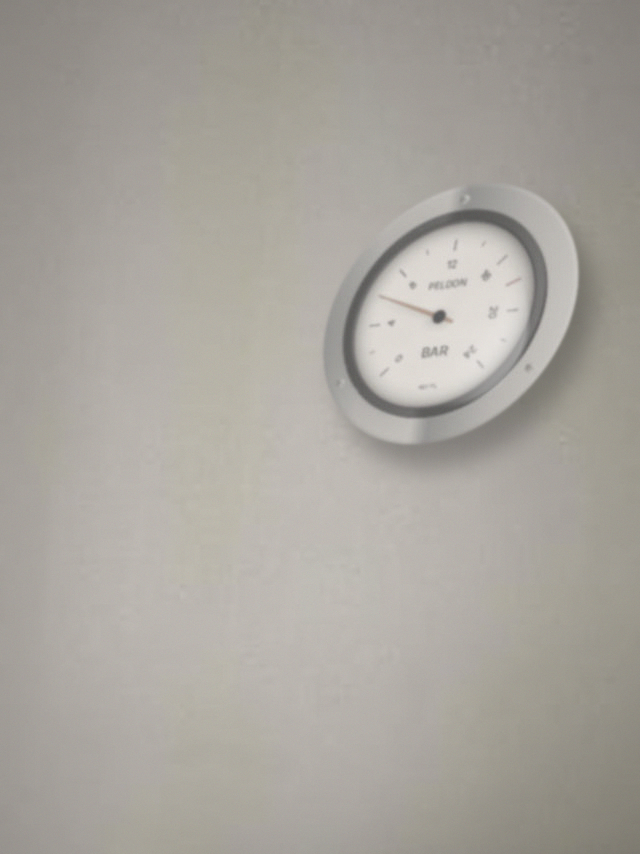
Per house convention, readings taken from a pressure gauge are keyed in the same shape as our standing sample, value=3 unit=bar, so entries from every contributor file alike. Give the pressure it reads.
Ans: value=6 unit=bar
